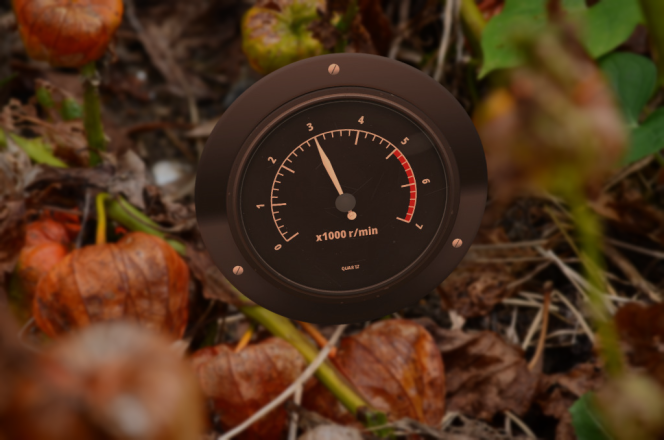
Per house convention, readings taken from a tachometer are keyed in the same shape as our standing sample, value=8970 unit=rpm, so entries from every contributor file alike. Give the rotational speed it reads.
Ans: value=3000 unit=rpm
